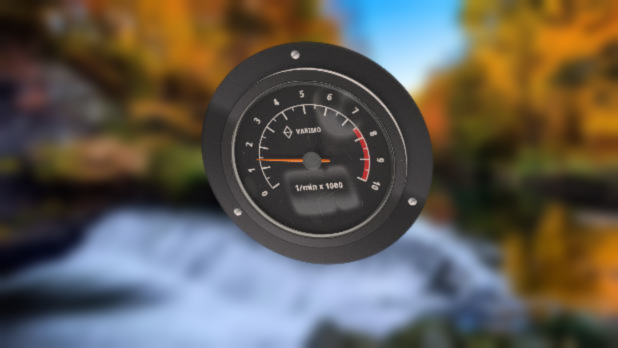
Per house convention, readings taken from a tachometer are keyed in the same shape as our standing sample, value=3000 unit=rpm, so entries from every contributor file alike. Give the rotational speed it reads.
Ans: value=1500 unit=rpm
